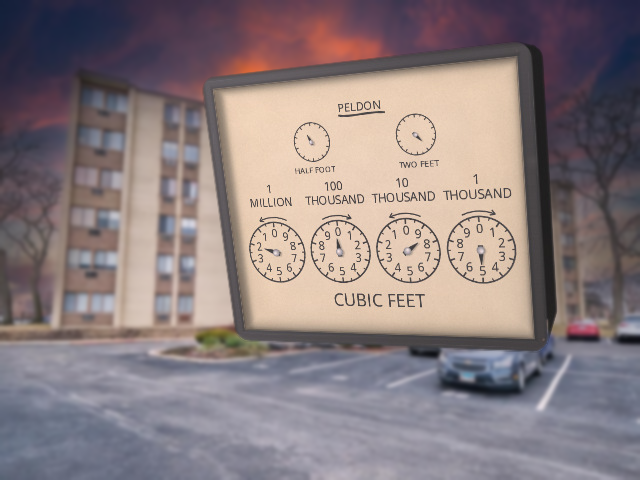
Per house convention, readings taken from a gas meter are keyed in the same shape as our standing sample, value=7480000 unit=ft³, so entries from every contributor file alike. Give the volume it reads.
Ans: value=198500 unit=ft³
